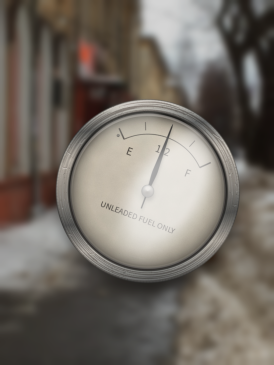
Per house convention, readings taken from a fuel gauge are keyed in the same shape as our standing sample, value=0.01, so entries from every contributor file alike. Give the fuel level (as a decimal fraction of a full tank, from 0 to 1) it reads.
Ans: value=0.5
